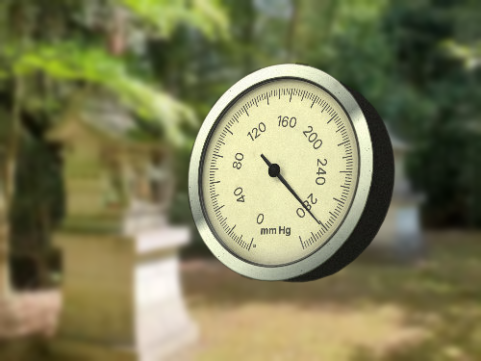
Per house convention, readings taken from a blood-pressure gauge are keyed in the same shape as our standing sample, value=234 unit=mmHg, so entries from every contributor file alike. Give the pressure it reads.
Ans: value=280 unit=mmHg
